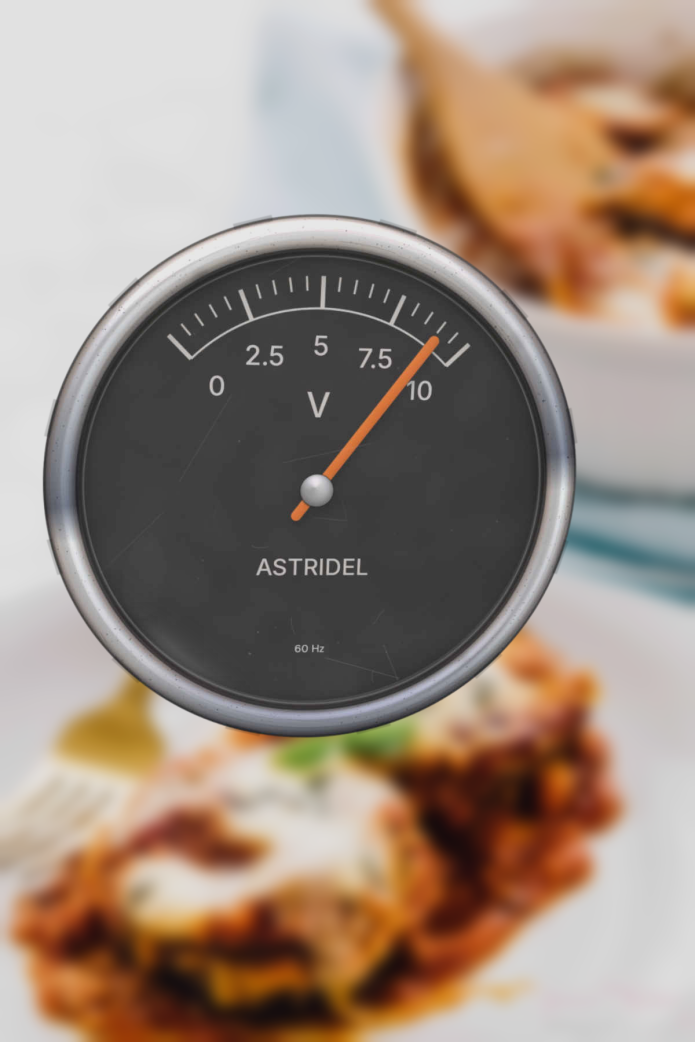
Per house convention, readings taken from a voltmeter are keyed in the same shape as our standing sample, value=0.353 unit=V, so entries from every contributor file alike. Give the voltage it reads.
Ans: value=9 unit=V
